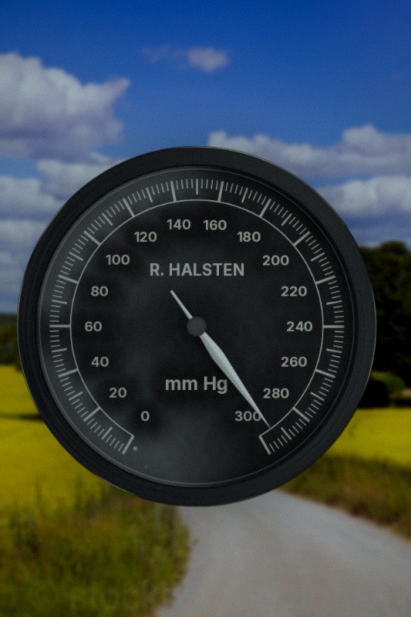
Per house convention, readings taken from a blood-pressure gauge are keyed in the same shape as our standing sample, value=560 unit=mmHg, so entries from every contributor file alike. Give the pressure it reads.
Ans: value=294 unit=mmHg
